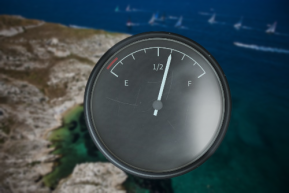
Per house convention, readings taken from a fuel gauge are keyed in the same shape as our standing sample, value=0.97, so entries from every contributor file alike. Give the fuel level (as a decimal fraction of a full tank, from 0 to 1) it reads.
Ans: value=0.625
